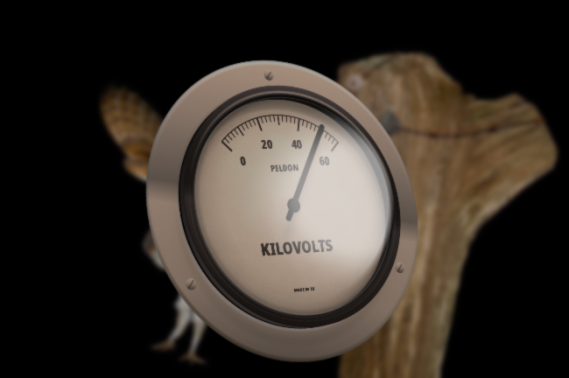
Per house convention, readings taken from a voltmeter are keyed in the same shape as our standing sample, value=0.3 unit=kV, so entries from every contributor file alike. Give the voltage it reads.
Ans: value=50 unit=kV
